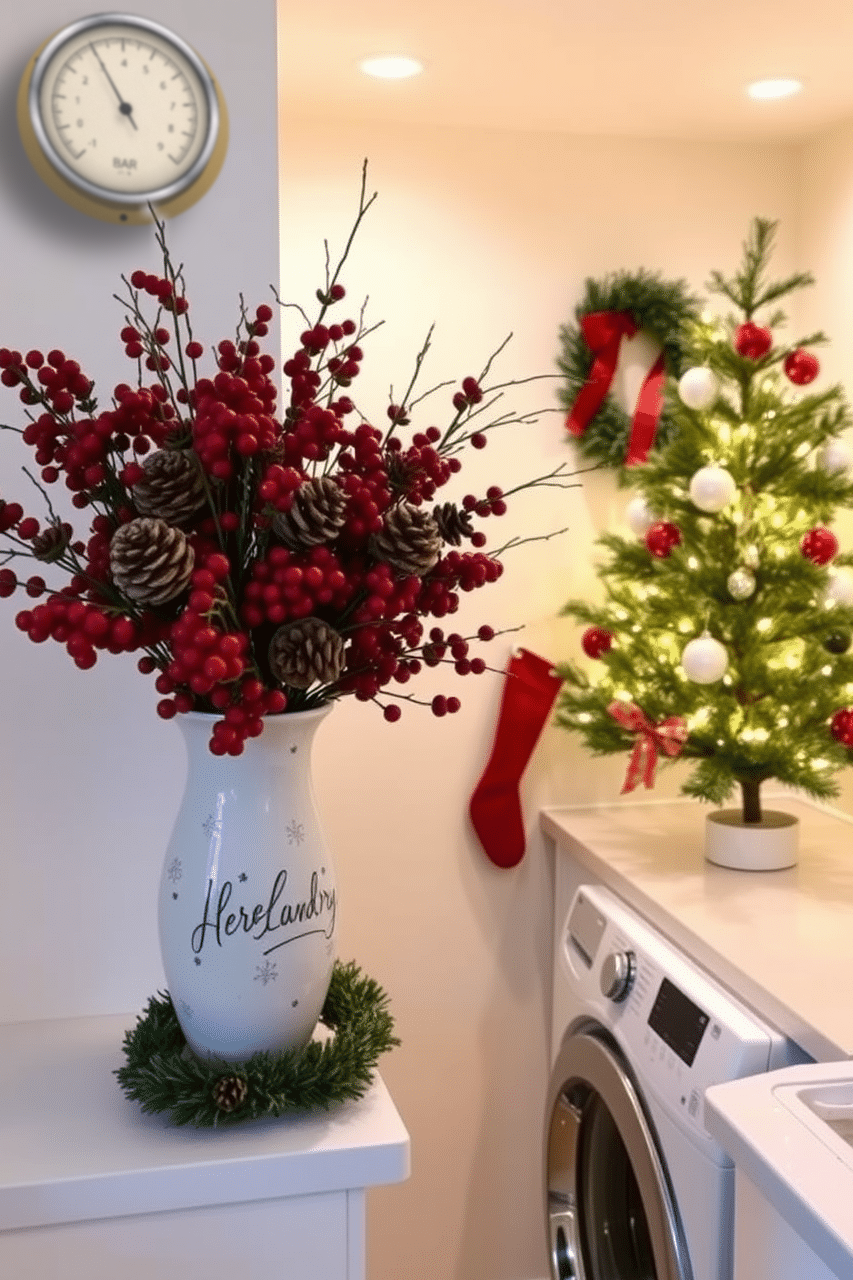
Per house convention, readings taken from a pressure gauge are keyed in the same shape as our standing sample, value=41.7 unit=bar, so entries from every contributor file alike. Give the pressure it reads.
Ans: value=3 unit=bar
